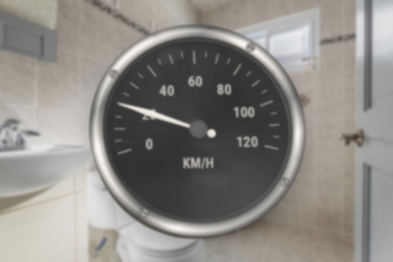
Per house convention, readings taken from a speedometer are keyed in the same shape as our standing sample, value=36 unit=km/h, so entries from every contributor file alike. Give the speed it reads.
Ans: value=20 unit=km/h
